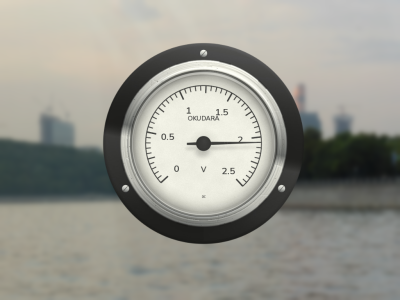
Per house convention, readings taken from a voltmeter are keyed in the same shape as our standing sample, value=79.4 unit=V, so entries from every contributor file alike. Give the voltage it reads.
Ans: value=2.05 unit=V
